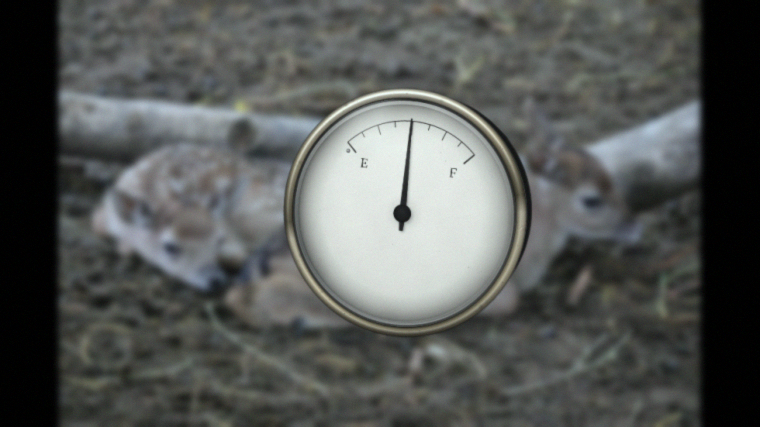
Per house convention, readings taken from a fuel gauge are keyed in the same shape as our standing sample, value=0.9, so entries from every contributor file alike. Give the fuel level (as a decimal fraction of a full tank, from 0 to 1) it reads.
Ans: value=0.5
